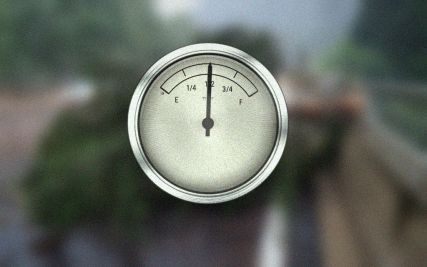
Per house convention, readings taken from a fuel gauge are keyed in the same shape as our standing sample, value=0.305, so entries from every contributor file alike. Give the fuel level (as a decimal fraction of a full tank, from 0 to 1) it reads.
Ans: value=0.5
